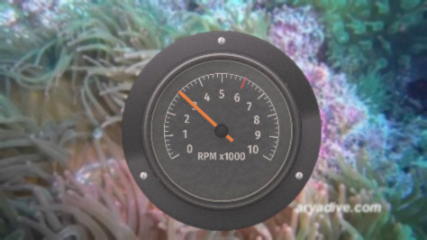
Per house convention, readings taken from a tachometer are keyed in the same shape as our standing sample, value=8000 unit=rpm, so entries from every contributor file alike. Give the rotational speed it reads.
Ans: value=3000 unit=rpm
